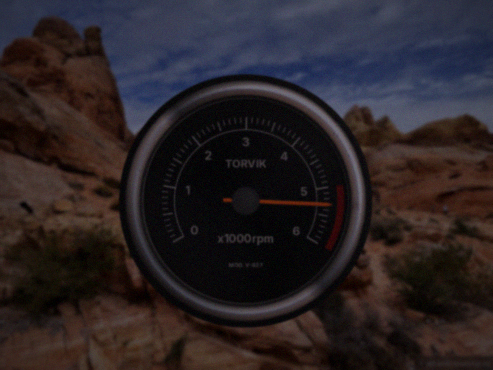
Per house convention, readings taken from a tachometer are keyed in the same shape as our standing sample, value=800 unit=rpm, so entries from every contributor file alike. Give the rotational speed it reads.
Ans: value=5300 unit=rpm
